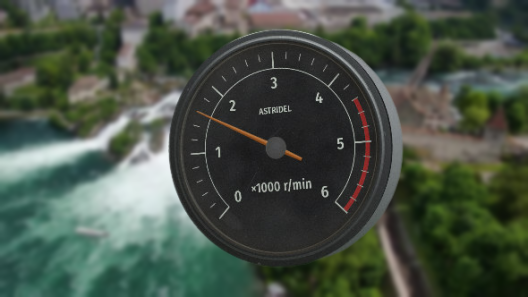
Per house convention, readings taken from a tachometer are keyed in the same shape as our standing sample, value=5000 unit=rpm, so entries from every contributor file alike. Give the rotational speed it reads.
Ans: value=1600 unit=rpm
